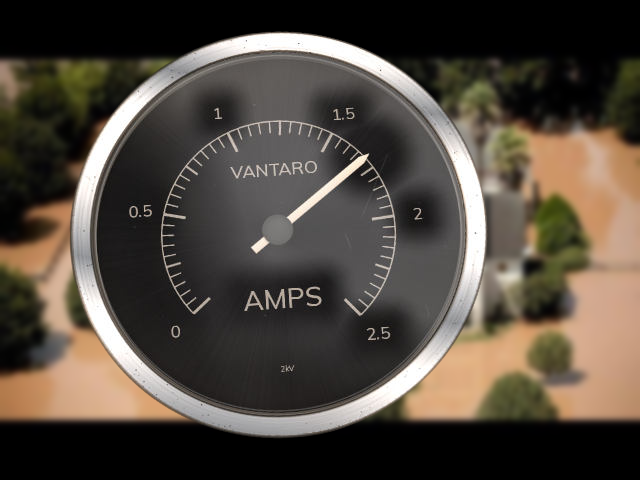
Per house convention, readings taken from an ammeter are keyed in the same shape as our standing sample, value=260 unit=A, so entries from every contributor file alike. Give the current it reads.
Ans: value=1.7 unit=A
